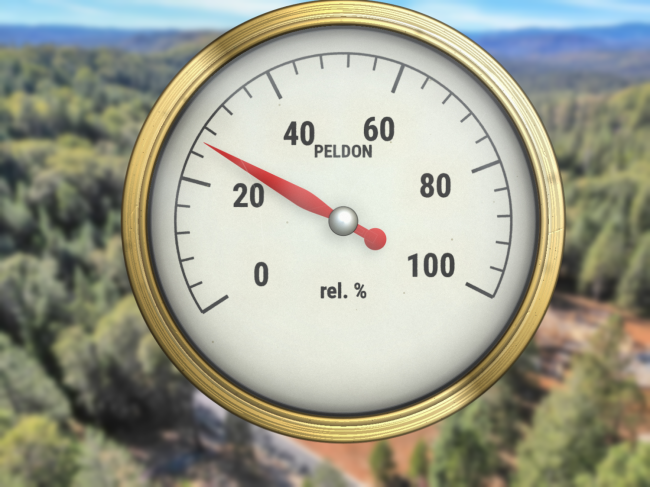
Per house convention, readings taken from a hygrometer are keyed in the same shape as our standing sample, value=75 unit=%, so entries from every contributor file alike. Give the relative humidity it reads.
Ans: value=26 unit=%
